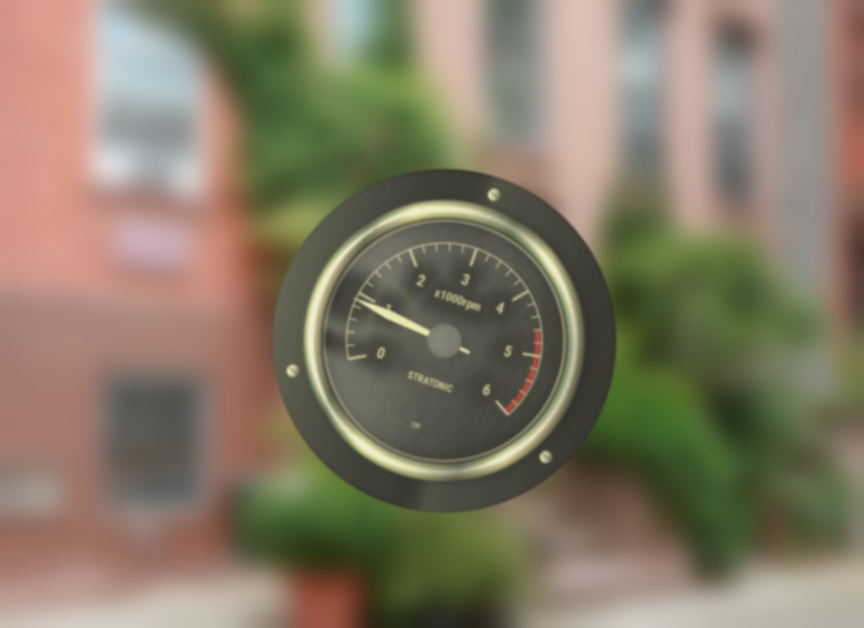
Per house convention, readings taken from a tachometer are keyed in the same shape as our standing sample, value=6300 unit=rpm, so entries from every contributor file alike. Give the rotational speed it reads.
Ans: value=900 unit=rpm
